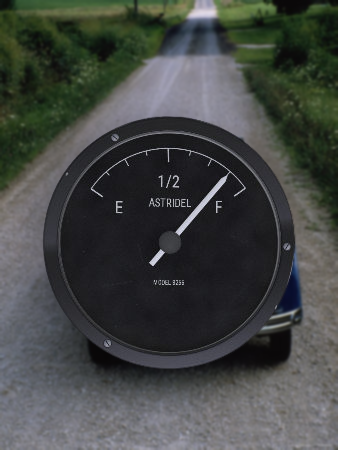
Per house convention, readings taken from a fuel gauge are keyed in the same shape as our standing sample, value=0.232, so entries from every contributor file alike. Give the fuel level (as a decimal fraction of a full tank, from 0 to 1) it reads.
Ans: value=0.875
